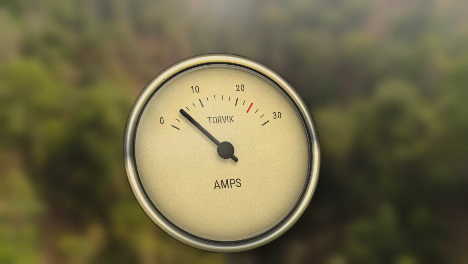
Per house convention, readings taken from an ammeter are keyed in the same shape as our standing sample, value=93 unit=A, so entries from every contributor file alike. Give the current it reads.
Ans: value=4 unit=A
